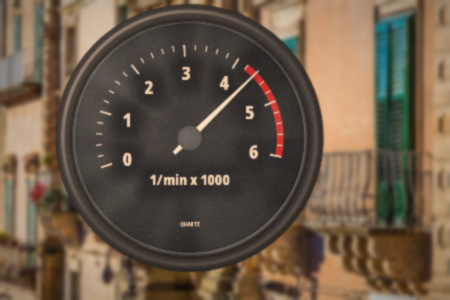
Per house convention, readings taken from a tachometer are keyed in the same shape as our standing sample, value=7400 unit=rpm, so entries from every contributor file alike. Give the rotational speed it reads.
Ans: value=4400 unit=rpm
